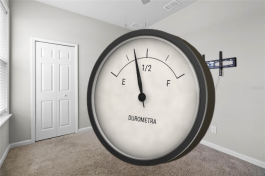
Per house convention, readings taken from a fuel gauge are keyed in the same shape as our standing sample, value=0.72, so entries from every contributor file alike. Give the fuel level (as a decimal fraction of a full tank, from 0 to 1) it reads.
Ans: value=0.375
